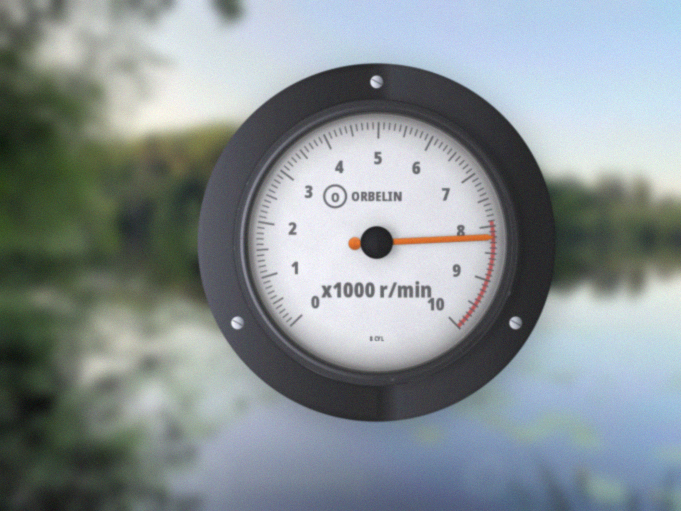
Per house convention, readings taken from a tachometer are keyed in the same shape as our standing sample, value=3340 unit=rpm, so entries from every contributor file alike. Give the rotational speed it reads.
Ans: value=8200 unit=rpm
